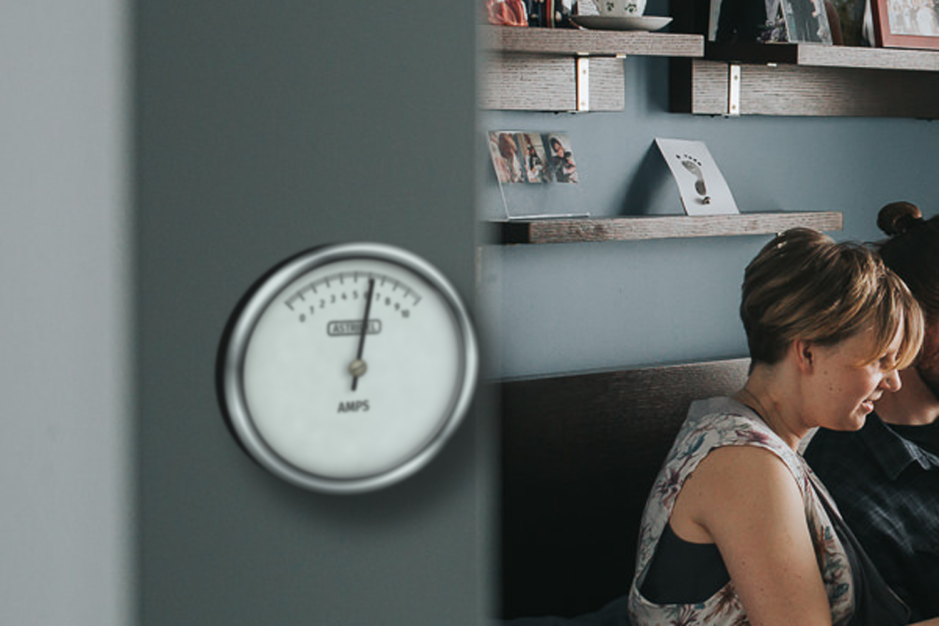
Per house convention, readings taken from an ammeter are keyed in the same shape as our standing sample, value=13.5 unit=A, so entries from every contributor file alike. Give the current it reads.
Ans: value=6 unit=A
